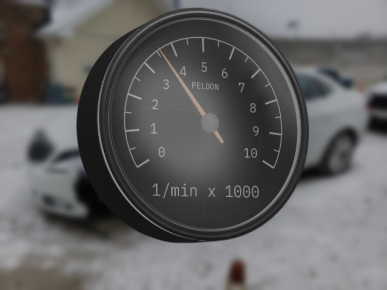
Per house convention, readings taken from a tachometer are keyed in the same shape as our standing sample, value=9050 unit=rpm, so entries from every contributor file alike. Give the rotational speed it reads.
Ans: value=3500 unit=rpm
